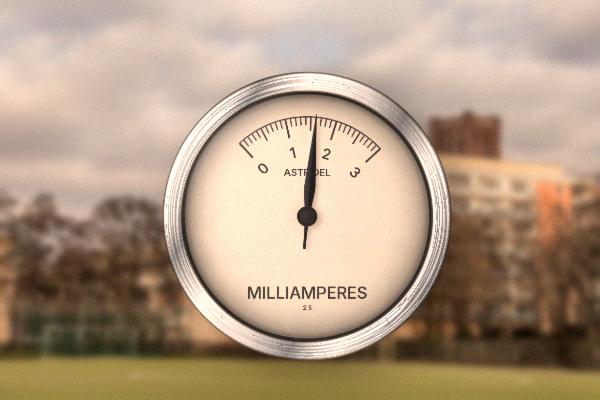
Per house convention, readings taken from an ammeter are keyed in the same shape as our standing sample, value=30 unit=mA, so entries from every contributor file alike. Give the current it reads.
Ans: value=1.6 unit=mA
